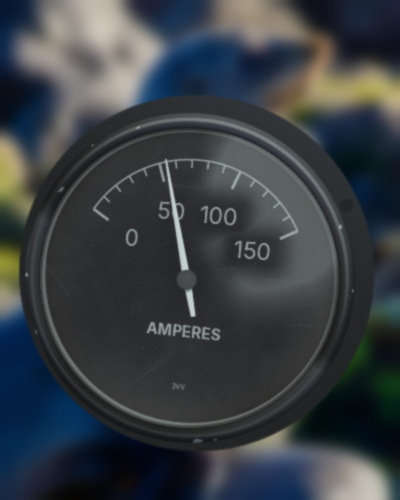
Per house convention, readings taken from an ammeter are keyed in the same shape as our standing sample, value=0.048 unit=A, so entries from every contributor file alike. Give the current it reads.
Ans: value=55 unit=A
